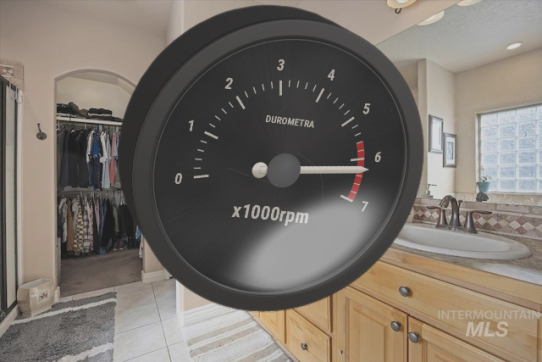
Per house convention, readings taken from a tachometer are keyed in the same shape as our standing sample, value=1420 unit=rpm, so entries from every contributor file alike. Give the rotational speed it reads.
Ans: value=6200 unit=rpm
